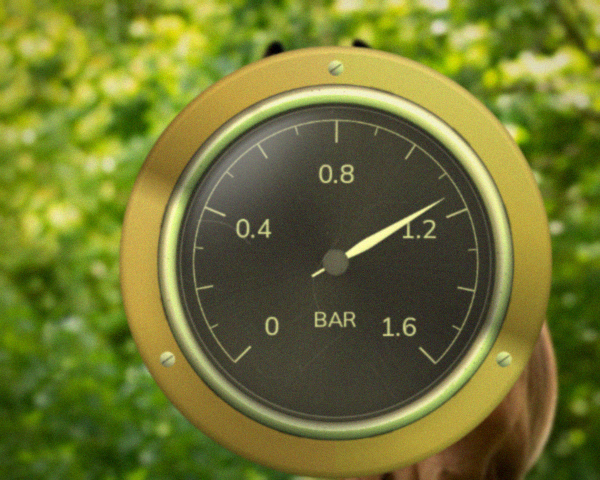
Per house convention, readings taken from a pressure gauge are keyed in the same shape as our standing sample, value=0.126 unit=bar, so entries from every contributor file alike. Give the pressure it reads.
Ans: value=1.15 unit=bar
